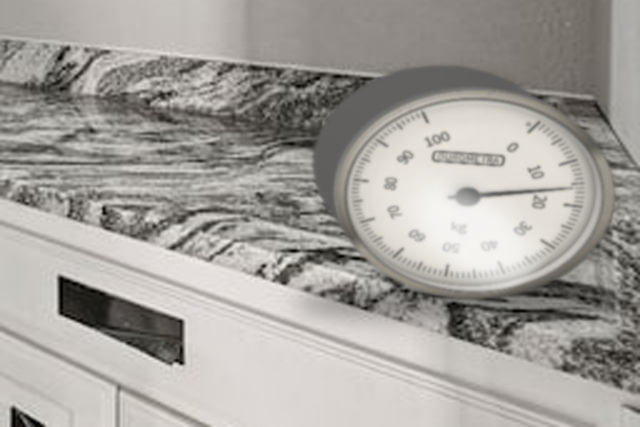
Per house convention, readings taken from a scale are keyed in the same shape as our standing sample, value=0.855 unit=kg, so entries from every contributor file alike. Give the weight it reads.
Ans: value=15 unit=kg
